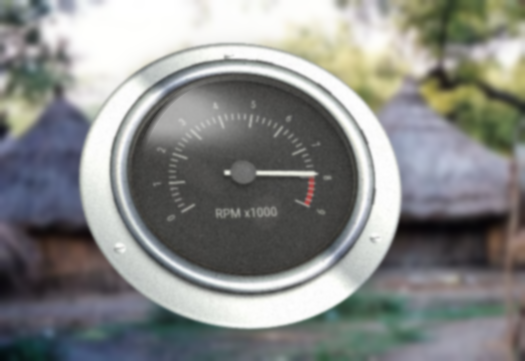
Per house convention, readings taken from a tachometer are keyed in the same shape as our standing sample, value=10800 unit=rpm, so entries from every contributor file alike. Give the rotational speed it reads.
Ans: value=8000 unit=rpm
